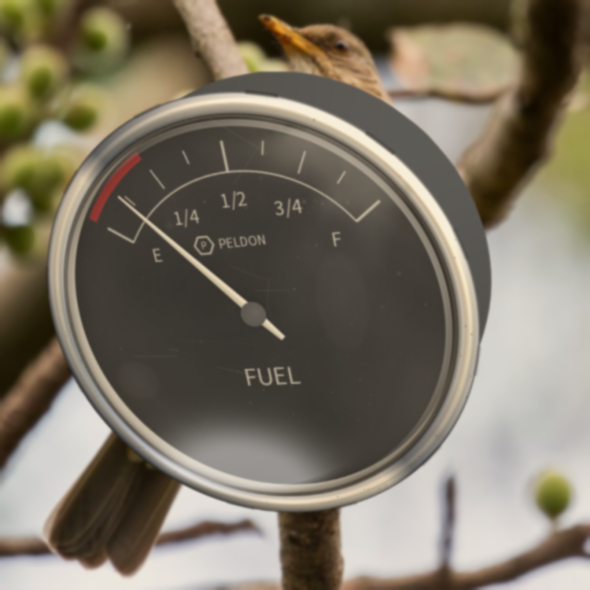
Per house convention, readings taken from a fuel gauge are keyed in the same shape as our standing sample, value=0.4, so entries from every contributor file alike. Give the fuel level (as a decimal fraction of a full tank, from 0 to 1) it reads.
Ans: value=0.125
